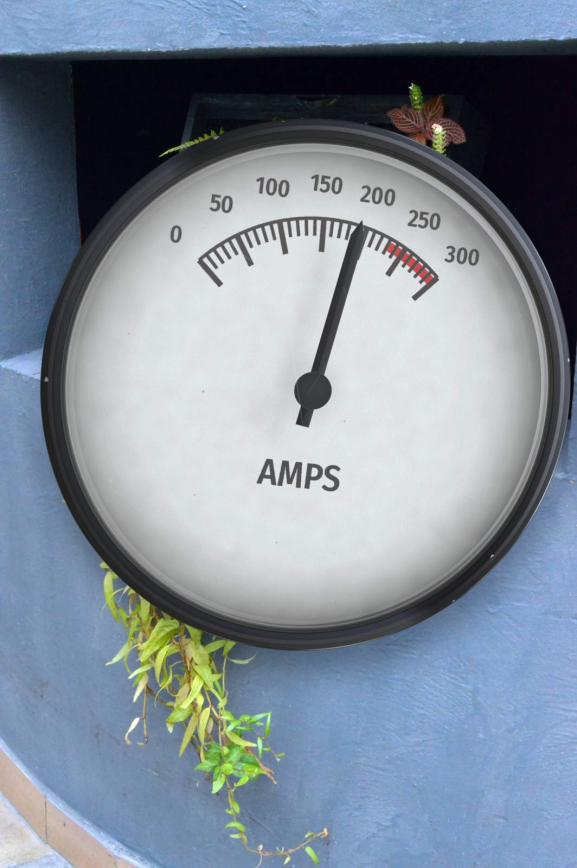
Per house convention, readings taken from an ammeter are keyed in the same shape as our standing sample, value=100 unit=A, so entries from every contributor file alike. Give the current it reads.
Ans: value=190 unit=A
